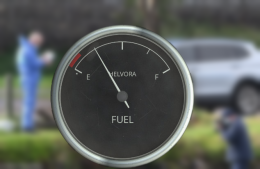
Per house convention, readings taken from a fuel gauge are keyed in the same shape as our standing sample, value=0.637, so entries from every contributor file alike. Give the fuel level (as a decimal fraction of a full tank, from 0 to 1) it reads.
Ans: value=0.25
